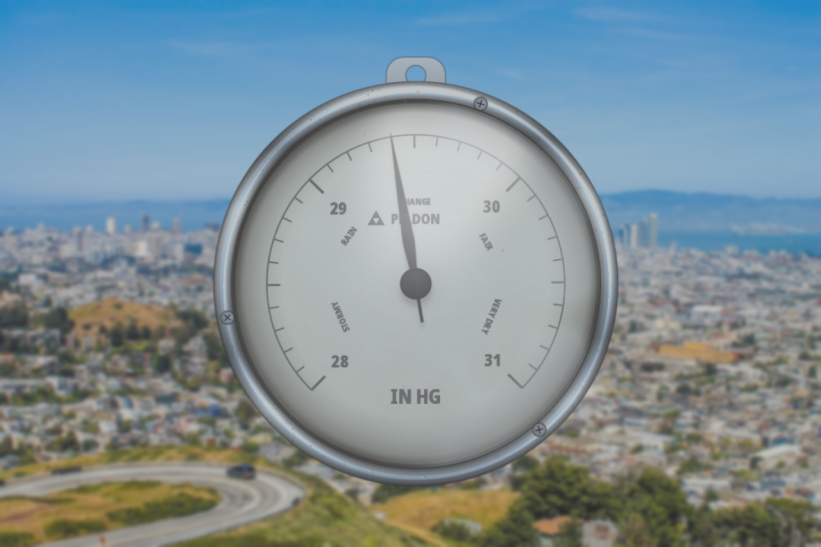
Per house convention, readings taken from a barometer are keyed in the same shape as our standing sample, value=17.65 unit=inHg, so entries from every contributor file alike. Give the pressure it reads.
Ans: value=29.4 unit=inHg
